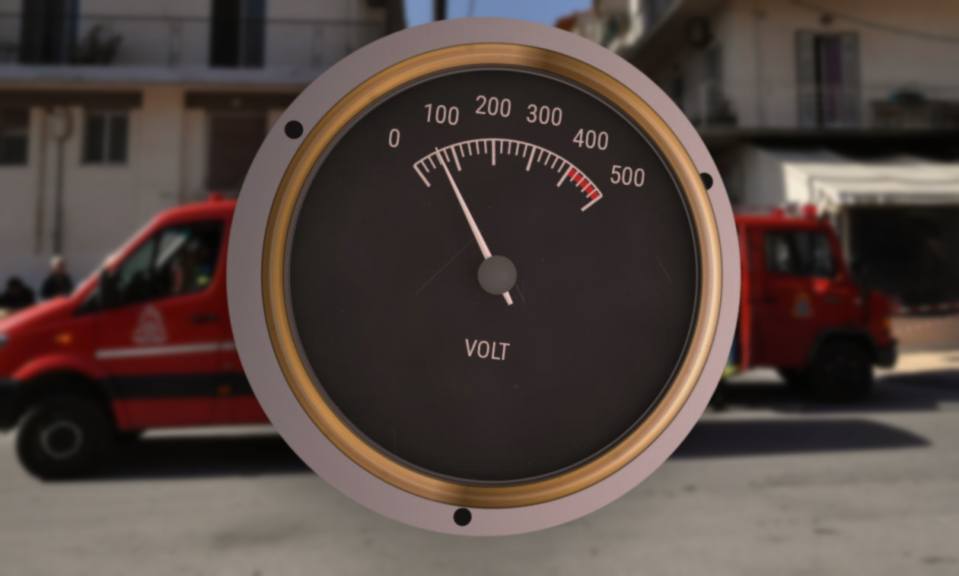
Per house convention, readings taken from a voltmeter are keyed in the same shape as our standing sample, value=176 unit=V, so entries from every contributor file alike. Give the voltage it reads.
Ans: value=60 unit=V
